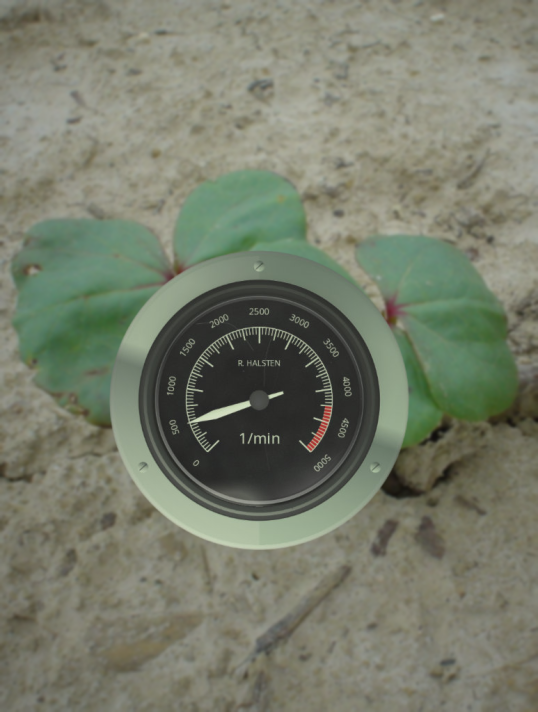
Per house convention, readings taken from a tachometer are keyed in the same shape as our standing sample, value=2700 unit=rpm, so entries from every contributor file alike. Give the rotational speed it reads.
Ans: value=500 unit=rpm
